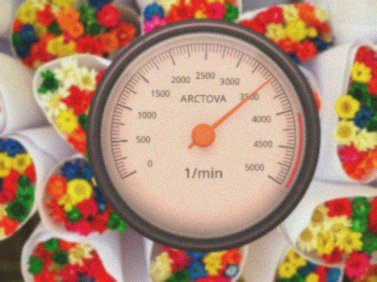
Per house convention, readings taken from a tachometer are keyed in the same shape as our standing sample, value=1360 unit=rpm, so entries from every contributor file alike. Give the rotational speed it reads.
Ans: value=3500 unit=rpm
